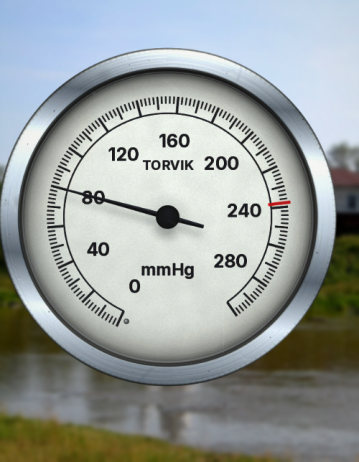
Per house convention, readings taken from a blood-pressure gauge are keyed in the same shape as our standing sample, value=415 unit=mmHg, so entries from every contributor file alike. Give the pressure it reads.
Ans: value=80 unit=mmHg
